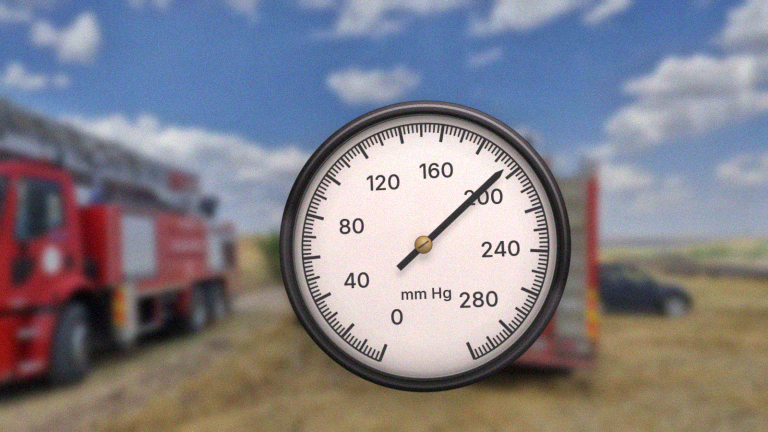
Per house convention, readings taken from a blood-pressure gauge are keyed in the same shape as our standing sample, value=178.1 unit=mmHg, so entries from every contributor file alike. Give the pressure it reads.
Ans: value=196 unit=mmHg
